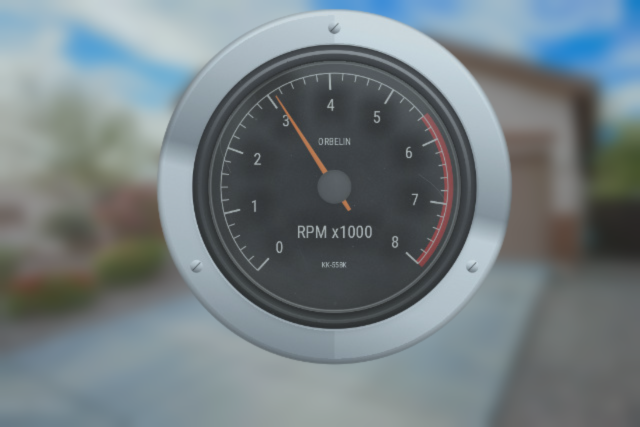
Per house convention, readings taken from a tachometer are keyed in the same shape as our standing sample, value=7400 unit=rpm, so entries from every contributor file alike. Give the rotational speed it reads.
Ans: value=3100 unit=rpm
